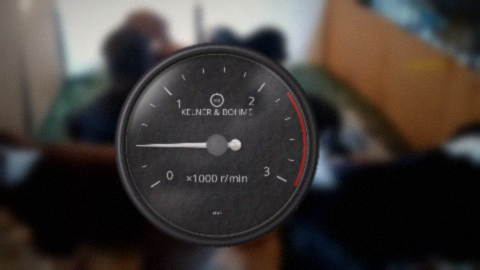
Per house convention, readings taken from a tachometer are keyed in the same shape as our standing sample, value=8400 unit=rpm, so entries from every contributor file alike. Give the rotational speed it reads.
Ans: value=400 unit=rpm
